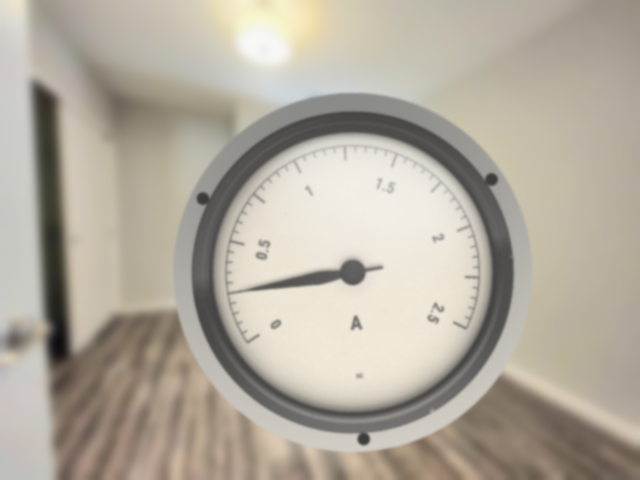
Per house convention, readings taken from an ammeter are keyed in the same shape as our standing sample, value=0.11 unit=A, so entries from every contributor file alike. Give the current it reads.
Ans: value=0.25 unit=A
